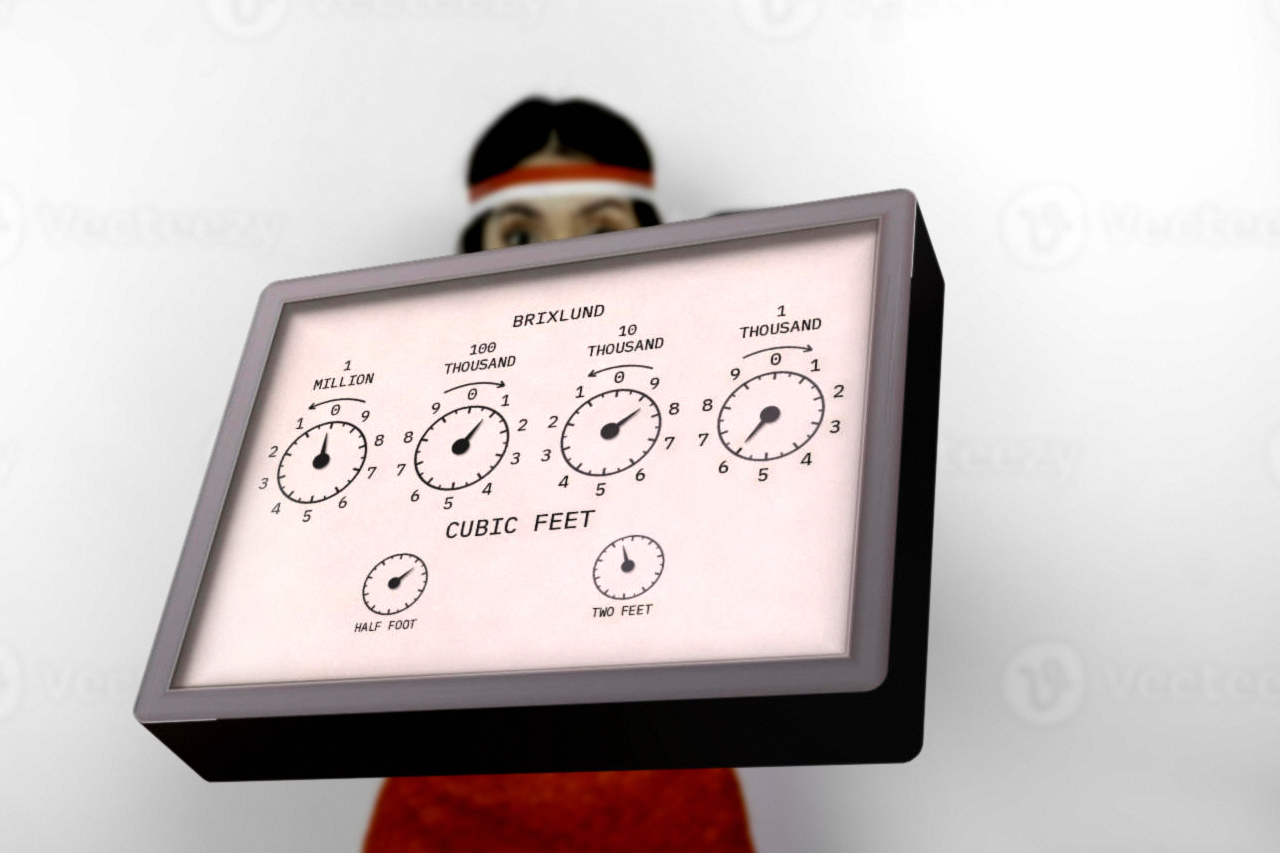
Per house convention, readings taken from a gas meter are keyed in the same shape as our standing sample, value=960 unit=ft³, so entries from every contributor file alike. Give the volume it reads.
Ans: value=8600 unit=ft³
